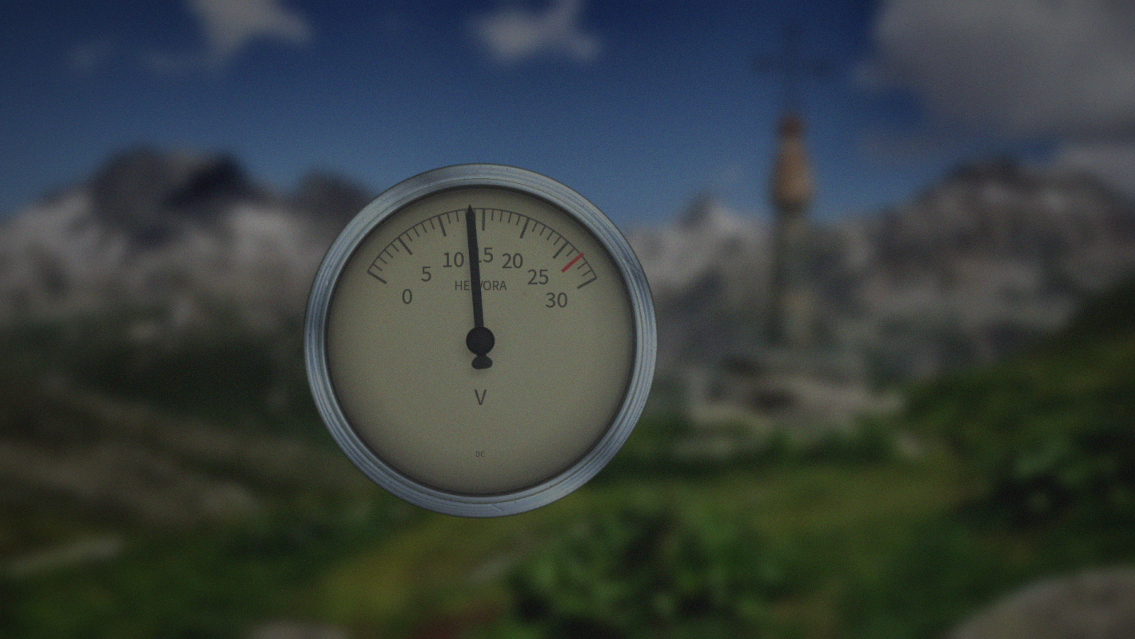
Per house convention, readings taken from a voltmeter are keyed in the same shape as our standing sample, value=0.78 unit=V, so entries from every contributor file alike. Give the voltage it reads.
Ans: value=13.5 unit=V
